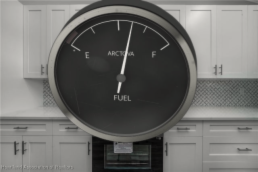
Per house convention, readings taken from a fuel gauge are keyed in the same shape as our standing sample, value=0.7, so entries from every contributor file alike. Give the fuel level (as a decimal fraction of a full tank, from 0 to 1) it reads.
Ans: value=0.625
